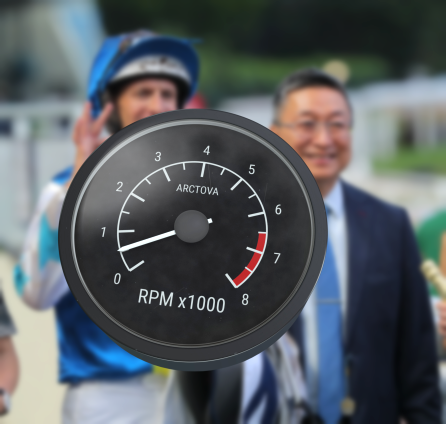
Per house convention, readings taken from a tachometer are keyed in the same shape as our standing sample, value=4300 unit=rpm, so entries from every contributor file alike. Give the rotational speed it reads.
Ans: value=500 unit=rpm
